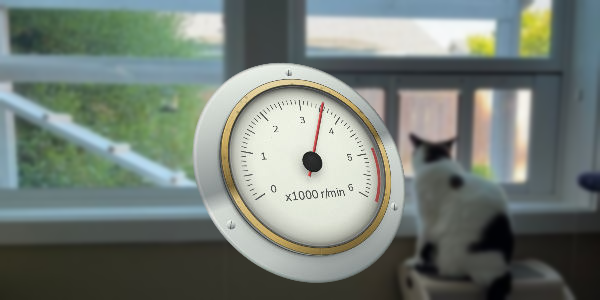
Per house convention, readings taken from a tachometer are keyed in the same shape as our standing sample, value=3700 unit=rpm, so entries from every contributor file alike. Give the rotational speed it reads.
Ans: value=3500 unit=rpm
